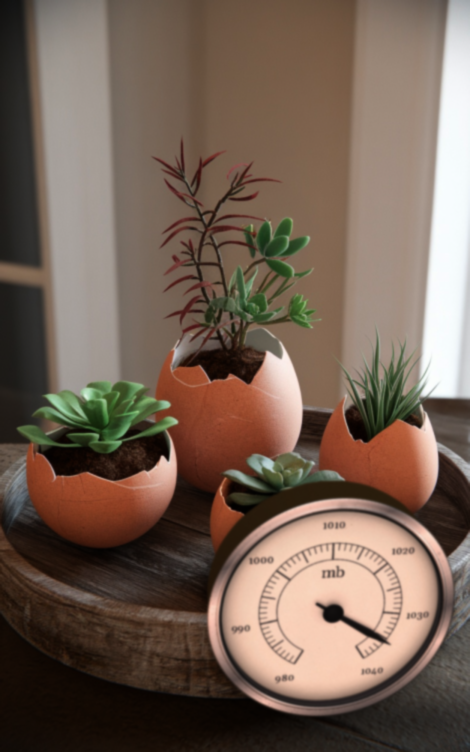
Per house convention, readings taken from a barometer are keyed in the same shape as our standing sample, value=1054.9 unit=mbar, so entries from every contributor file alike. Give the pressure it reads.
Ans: value=1035 unit=mbar
